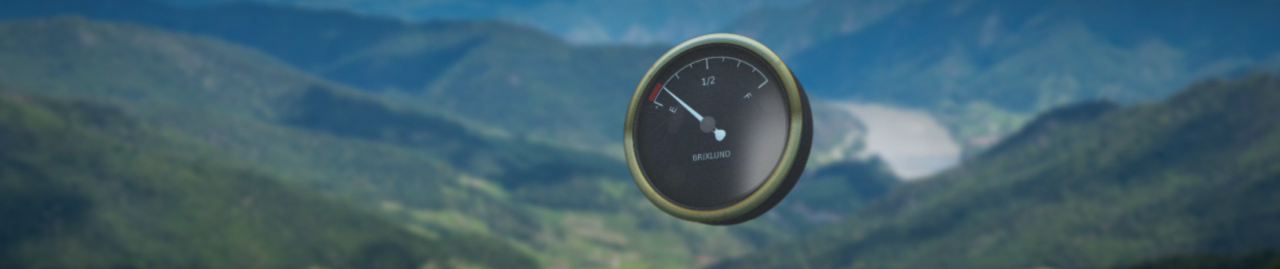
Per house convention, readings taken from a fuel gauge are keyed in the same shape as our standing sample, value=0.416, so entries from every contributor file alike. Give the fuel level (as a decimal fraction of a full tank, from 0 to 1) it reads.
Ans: value=0.125
